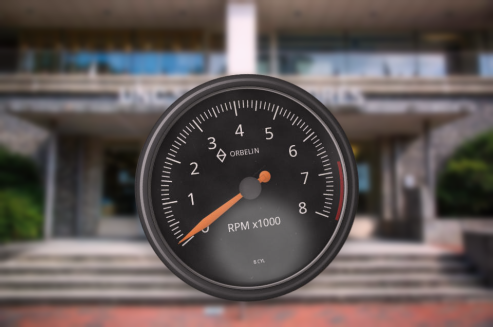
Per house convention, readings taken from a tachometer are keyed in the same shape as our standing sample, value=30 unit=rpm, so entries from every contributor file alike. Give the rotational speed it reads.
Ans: value=100 unit=rpm
